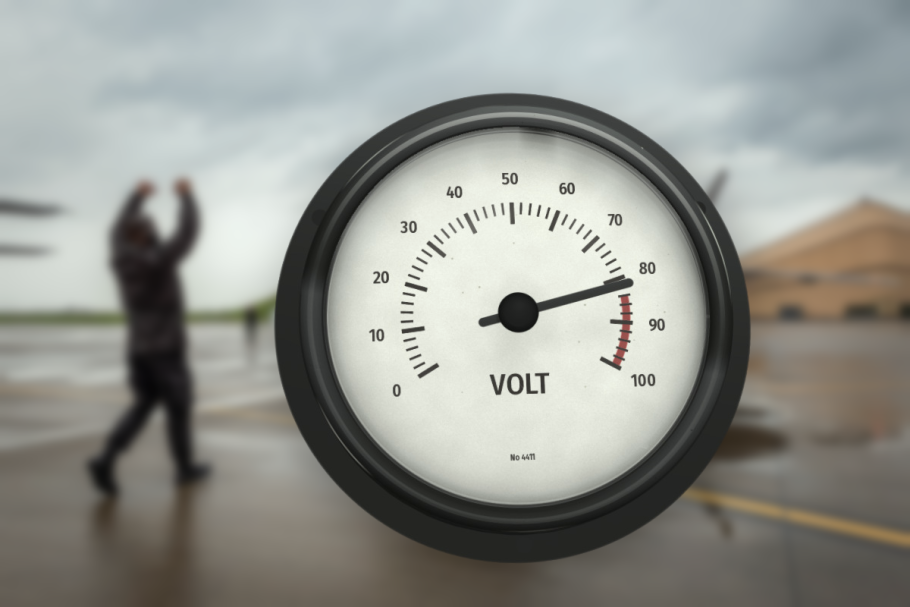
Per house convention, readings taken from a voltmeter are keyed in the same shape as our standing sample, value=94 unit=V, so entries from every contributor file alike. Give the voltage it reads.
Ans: value=82 unit=V
